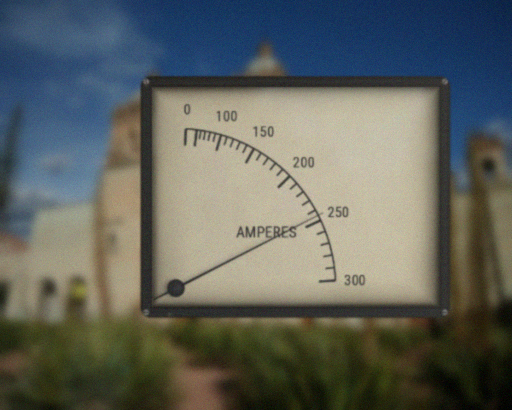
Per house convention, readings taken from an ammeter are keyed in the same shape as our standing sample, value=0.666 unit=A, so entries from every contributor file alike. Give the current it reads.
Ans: value=245 unit=A
